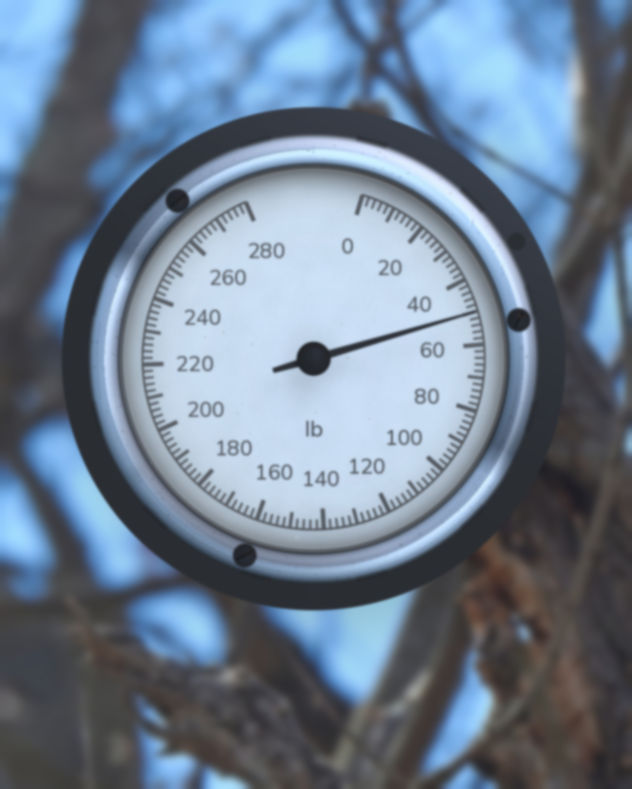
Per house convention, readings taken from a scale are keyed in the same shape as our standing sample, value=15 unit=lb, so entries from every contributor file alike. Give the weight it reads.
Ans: value=50 unit=lb
